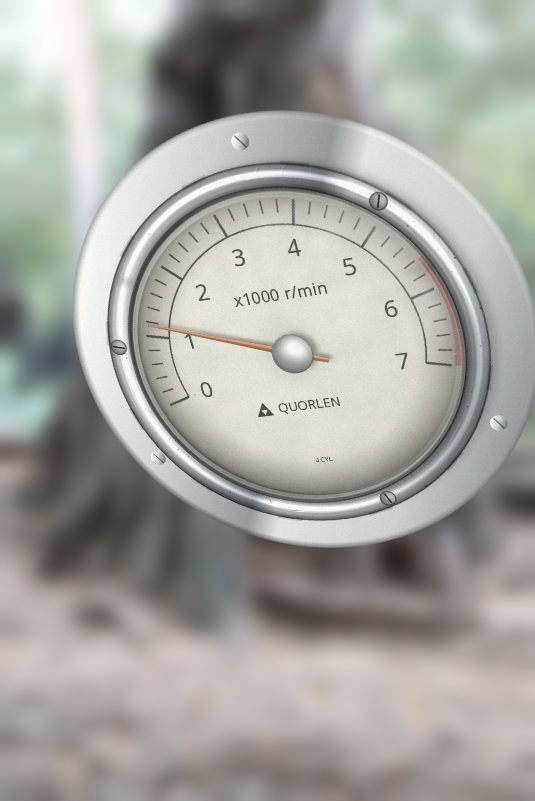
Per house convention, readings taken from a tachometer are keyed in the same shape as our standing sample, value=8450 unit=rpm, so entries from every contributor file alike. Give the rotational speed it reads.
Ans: value=1200 unit=rpm
